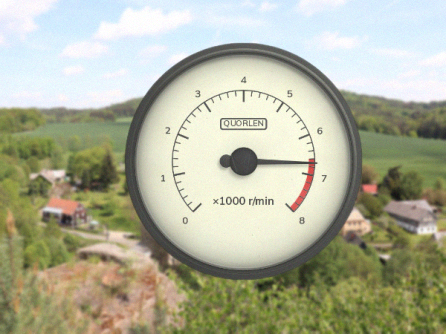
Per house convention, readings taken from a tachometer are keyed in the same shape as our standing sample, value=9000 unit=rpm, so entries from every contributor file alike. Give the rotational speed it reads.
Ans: value=6700 unit=rpm
